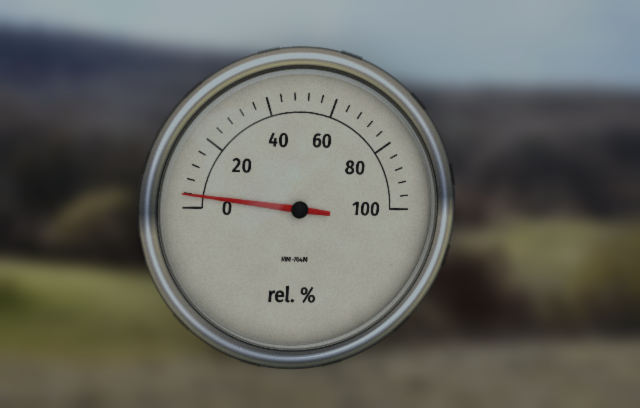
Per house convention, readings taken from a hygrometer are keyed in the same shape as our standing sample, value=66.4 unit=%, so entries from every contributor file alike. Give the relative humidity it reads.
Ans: value=4 unit=%
